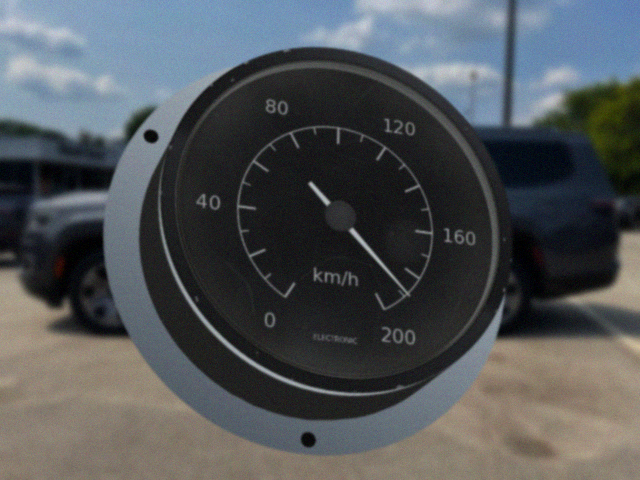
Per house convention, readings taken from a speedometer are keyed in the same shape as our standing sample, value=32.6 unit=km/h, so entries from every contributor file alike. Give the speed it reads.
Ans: value=190 unit=km/h
